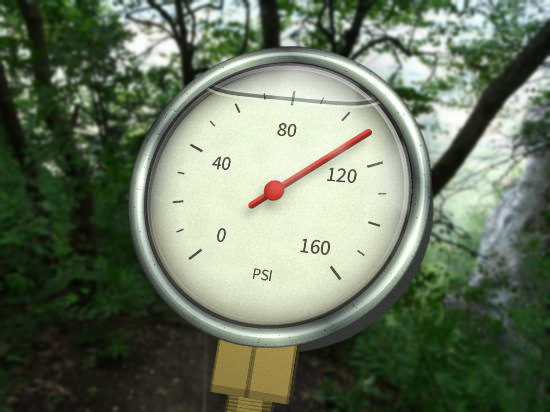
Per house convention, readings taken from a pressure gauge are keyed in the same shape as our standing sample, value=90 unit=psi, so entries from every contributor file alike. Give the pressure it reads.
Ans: value=110 unit=psi
